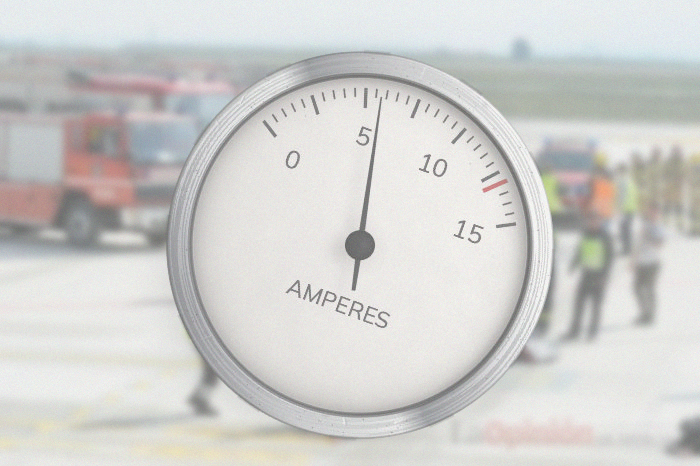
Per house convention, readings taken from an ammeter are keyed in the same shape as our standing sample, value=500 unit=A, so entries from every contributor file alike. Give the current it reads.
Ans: value=5.75 unit=A
